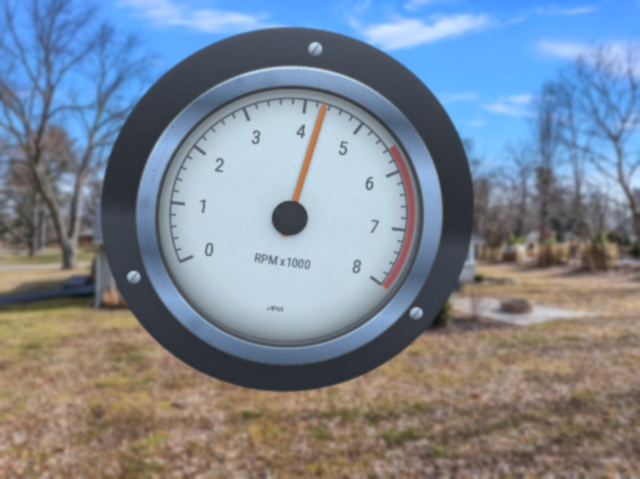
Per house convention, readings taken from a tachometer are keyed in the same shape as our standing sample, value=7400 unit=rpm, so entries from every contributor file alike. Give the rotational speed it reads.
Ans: value=4300 unit=rpm
